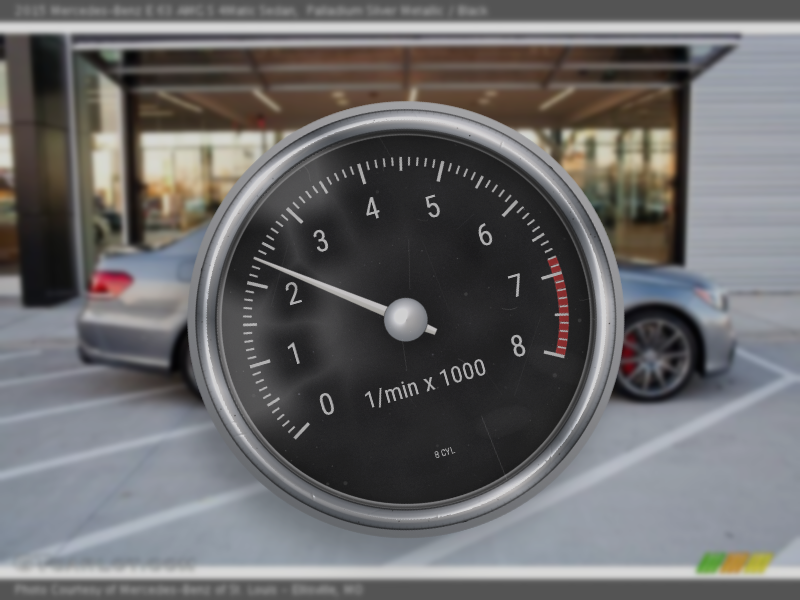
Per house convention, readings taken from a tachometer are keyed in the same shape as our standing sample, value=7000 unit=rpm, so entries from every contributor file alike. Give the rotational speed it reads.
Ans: value=2300 unit=rpm
